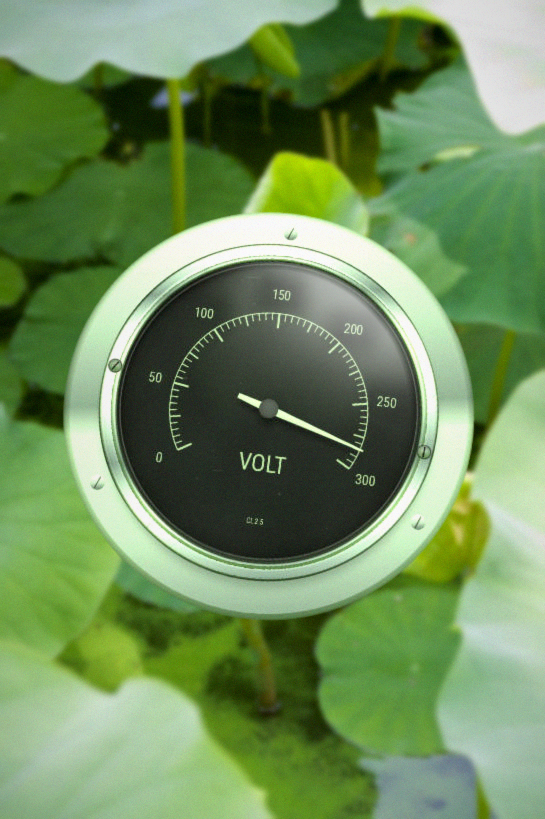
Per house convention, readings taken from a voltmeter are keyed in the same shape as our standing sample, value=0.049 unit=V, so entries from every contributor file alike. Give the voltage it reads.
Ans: value=285 unit=V
